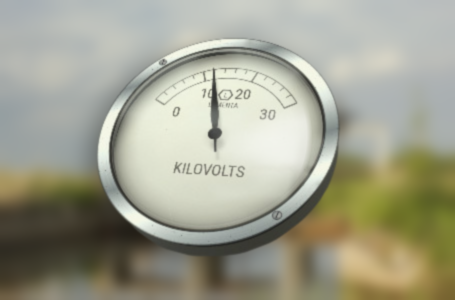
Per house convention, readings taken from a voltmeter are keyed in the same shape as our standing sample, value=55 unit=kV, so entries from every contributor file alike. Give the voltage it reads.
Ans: value=12 unit=kV
